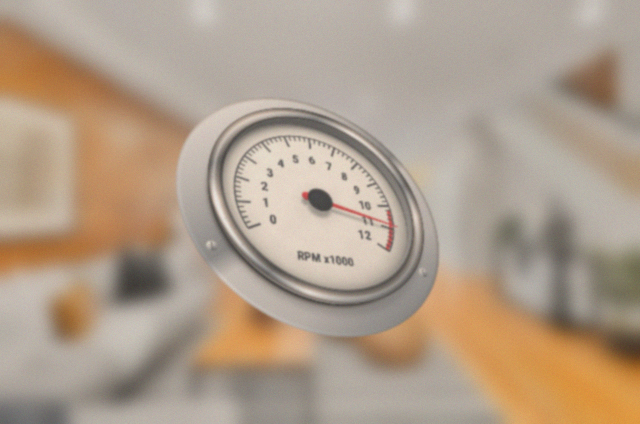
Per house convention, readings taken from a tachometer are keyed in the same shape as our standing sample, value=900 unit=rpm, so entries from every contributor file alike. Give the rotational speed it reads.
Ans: value=11000 unit=rpm
